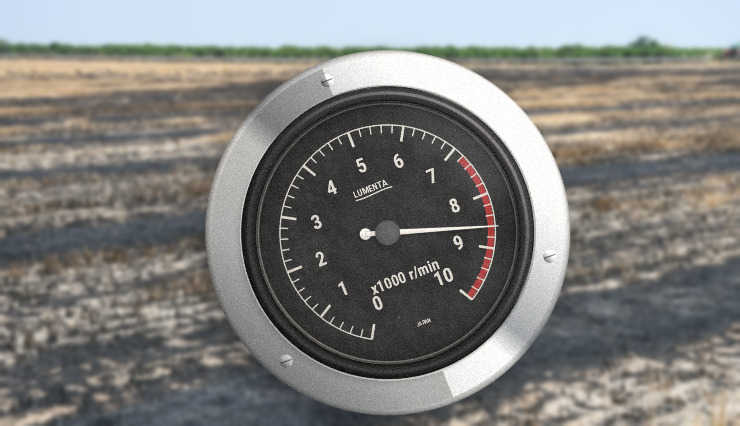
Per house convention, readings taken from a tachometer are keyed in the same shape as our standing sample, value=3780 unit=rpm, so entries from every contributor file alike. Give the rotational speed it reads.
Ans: value=8600 unit=rpm
